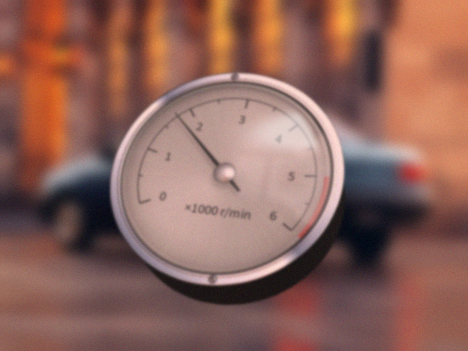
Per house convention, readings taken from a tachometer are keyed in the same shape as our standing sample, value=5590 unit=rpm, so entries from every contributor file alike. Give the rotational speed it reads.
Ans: value=1750 unit=rpm
